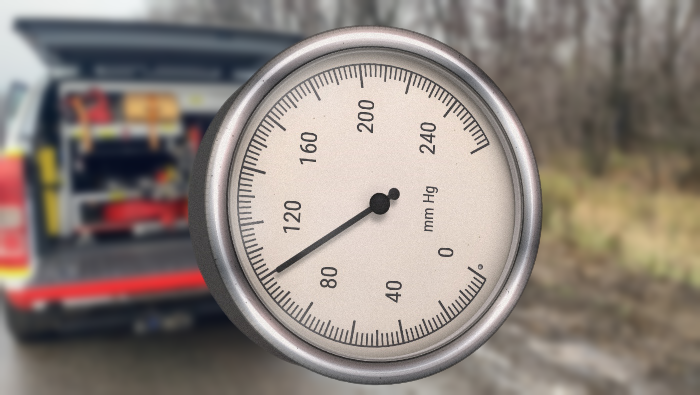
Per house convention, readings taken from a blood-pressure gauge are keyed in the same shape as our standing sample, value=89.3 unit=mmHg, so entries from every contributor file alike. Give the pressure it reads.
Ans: value=100 unit=mmHg
